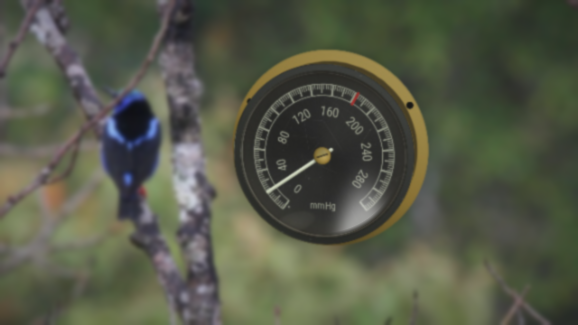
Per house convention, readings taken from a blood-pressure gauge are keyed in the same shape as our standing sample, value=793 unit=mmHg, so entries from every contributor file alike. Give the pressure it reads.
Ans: value=20 unit=mmHg
